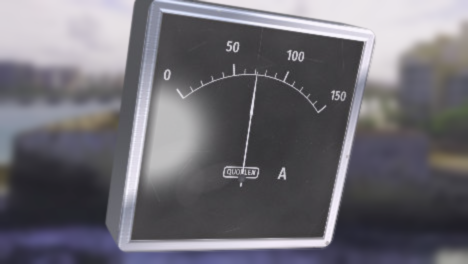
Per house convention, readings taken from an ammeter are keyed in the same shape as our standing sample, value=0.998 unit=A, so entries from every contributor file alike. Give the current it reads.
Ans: value=70 unit=A
